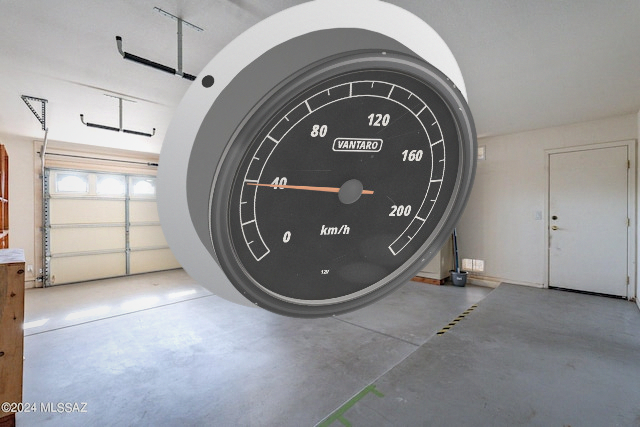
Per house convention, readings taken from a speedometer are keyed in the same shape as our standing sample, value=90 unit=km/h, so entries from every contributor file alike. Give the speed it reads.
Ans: value=40 unit=km/h
